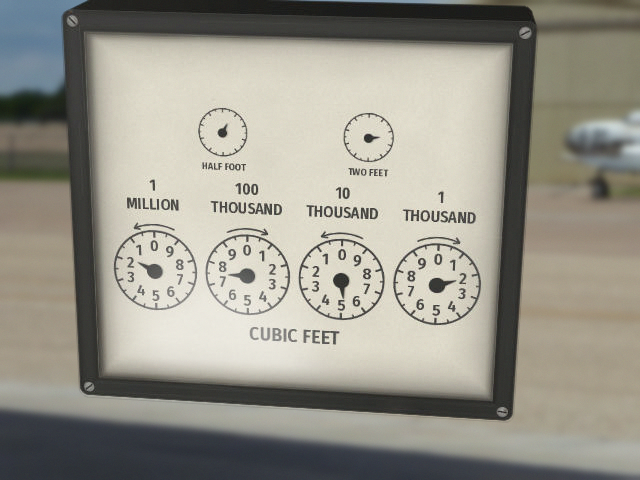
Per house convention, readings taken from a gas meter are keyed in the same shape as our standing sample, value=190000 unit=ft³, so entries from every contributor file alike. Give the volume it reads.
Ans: value=175200 unit=ft³
